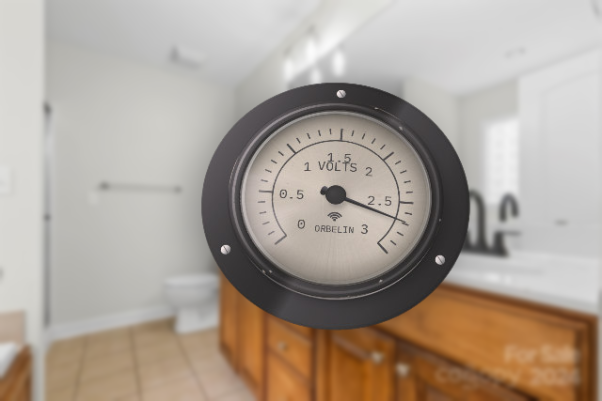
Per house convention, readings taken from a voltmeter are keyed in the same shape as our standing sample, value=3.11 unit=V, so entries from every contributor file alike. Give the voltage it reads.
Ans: value=2.7 unit=V
